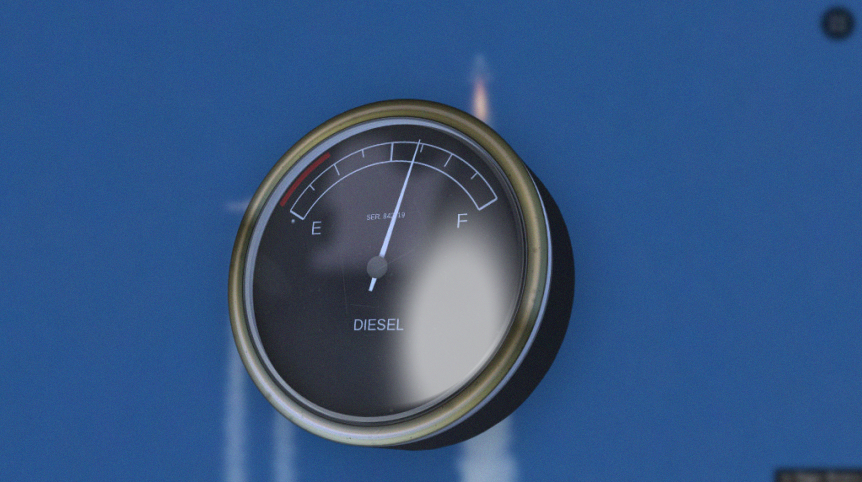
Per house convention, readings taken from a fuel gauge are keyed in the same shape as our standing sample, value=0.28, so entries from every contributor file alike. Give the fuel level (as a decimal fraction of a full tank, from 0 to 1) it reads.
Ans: value=0.625
